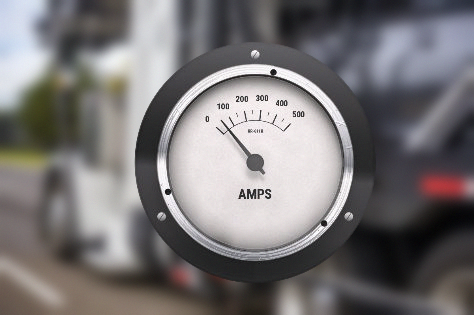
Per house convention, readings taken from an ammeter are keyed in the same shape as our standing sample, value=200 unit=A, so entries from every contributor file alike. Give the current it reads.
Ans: value=50 unit=A
